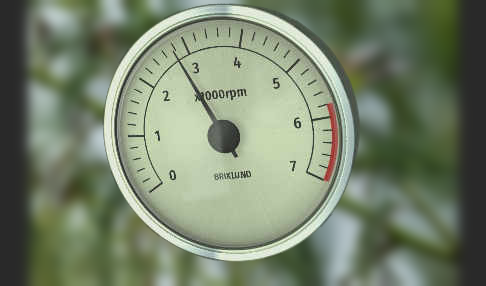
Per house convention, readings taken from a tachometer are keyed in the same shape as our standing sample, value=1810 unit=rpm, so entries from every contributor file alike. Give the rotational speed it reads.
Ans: value=2800 unit=rpm
